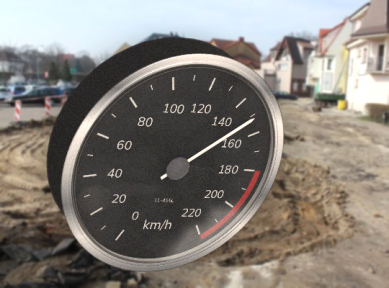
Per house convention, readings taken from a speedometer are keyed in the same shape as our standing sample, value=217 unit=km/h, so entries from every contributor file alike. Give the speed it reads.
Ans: value=150 unit=km/h
